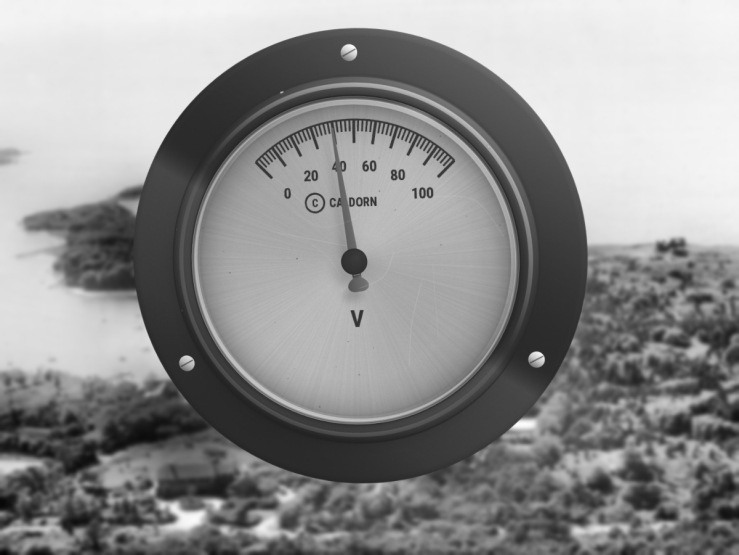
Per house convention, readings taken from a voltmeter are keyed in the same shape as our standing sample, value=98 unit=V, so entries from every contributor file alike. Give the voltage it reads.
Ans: value=40 unit=V
